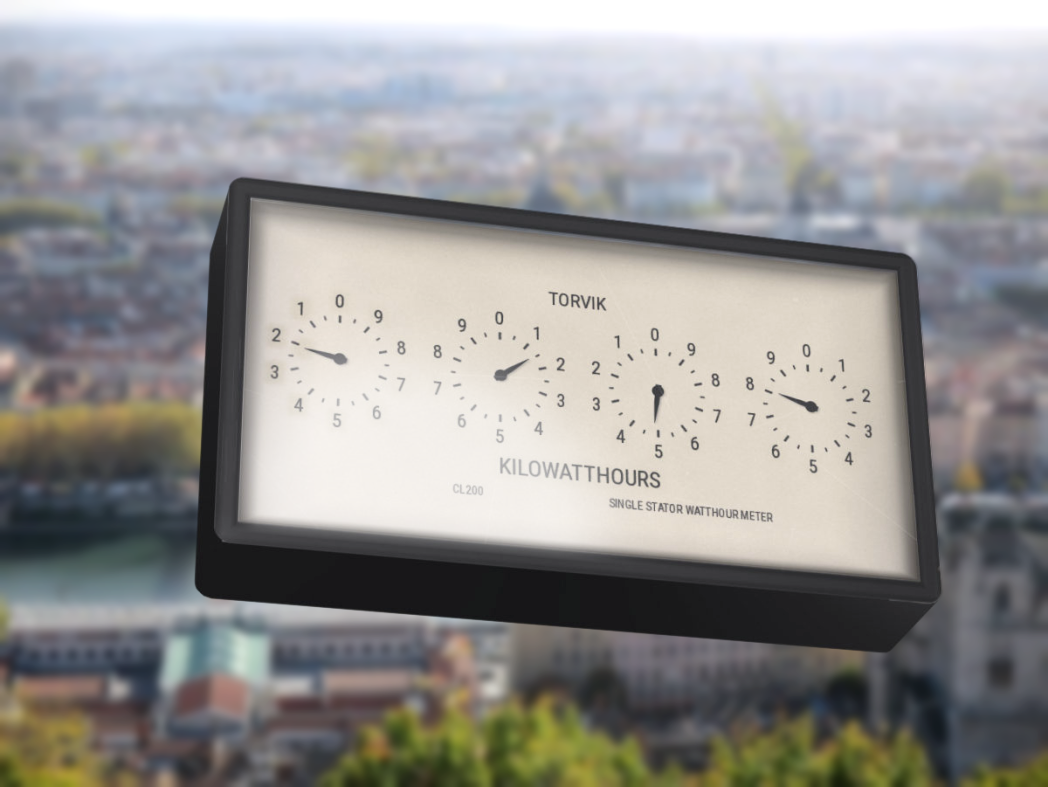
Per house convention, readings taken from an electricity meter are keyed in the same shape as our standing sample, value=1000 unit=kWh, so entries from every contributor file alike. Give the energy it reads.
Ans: value=2148 unit=kWh
